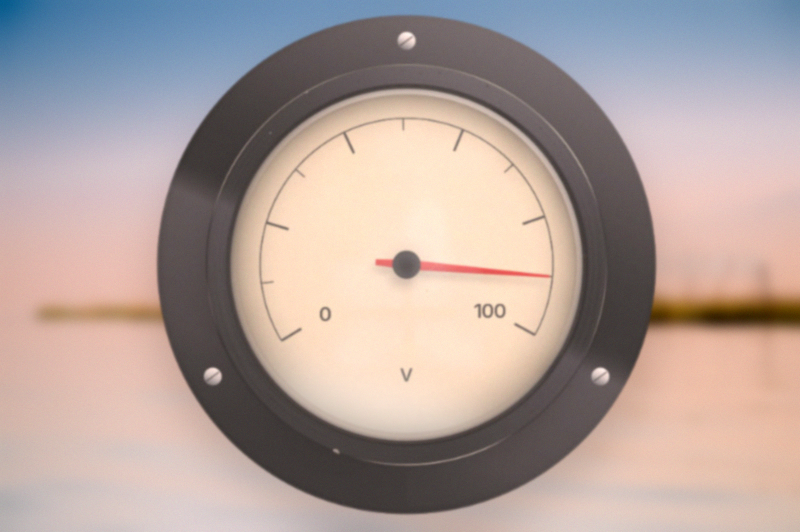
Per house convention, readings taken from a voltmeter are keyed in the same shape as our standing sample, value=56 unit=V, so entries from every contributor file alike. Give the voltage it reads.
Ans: value=90 unit=V
